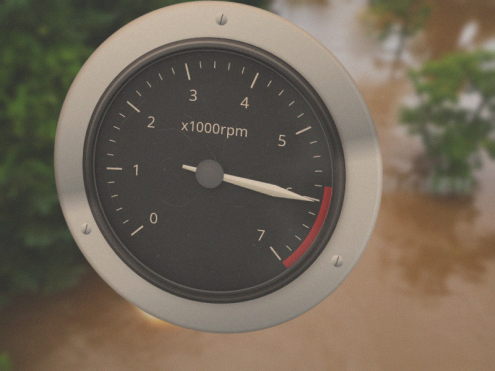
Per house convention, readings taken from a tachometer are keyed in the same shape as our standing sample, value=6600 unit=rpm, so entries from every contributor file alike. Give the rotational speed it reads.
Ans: value=6000 unit=rpm
